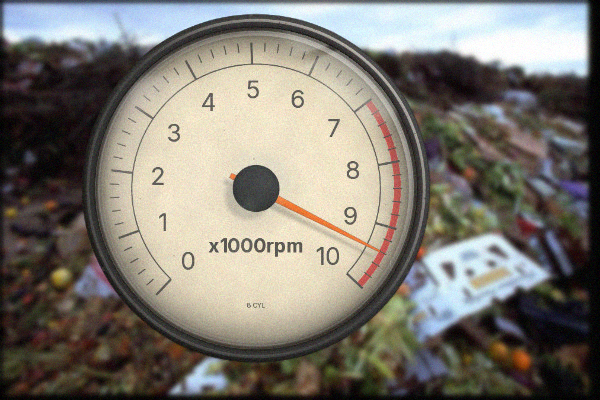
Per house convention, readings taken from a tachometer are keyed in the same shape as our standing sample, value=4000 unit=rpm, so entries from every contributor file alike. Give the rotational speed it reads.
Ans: value=9400 unit=rpm
